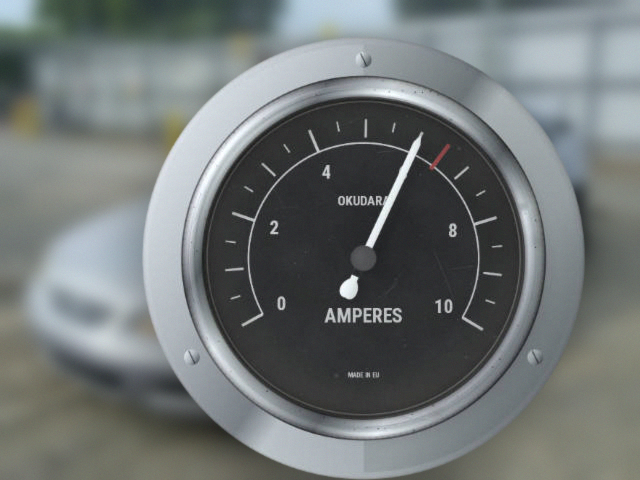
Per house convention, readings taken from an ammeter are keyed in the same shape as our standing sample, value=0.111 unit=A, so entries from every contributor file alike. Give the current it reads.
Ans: value=6 unit=A
